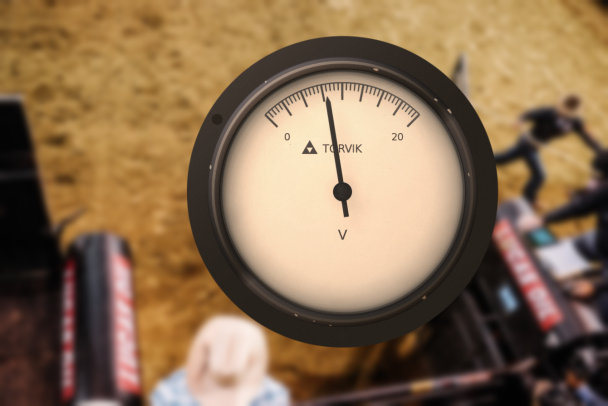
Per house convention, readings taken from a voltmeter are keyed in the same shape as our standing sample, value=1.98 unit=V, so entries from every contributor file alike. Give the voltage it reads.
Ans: value=8 unit=V
